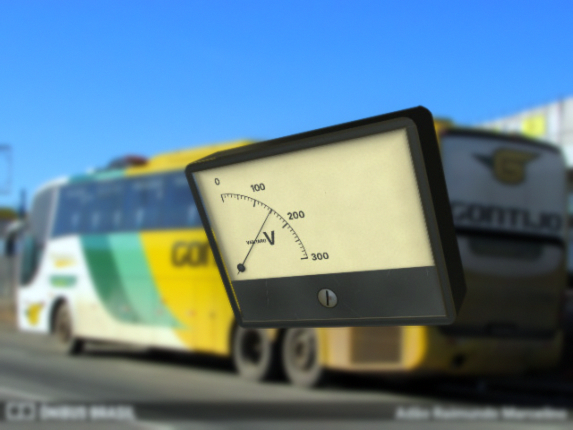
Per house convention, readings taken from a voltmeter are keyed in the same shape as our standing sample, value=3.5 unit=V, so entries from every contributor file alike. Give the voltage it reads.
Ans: value=150 unit=V
